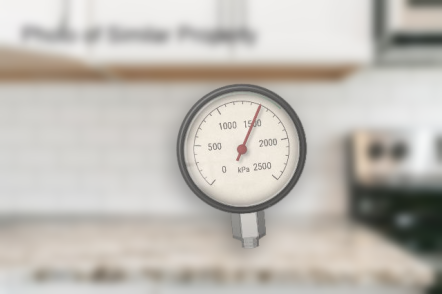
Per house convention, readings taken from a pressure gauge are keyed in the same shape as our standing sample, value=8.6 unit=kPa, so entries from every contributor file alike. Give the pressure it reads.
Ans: value=1500 unit=kPa
